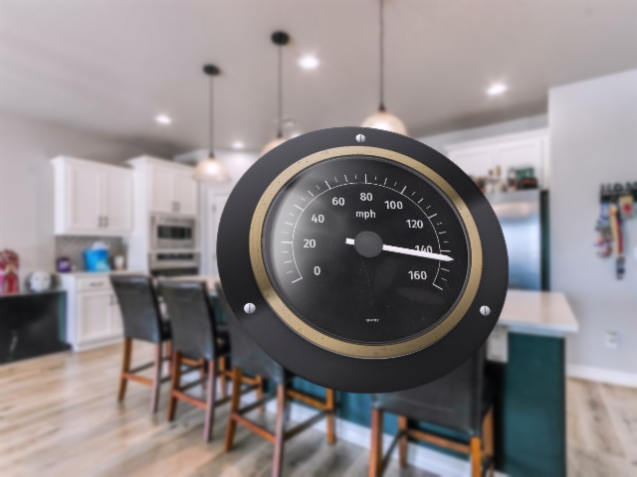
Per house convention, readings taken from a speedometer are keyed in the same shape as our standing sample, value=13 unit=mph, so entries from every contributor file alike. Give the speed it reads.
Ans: value=145 unit=mph
